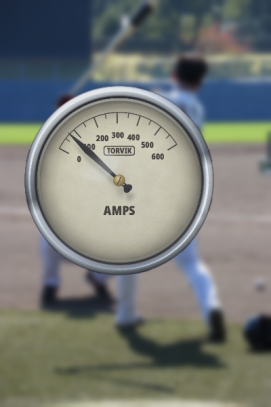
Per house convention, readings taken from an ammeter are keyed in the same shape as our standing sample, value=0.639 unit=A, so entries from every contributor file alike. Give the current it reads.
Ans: value=75 unit=A
